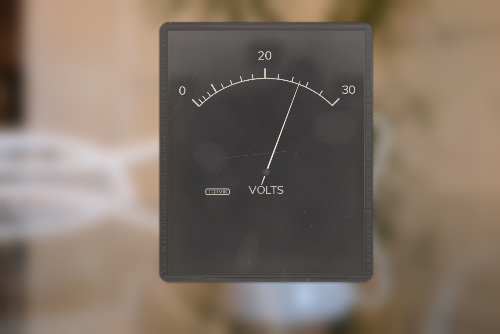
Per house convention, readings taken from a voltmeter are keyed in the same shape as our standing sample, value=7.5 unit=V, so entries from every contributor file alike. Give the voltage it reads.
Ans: value=25 unit=V
